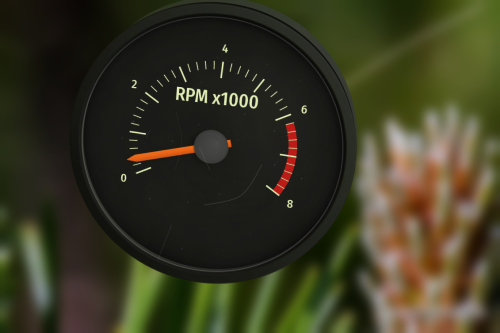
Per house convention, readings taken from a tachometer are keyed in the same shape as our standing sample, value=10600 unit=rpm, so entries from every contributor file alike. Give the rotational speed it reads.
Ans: value=400 unit=rpm
